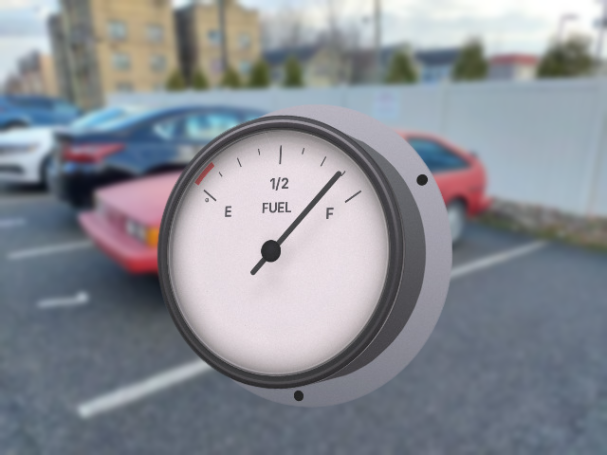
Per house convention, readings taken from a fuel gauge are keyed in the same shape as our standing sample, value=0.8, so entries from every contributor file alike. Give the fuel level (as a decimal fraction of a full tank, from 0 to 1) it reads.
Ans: value=0.875
